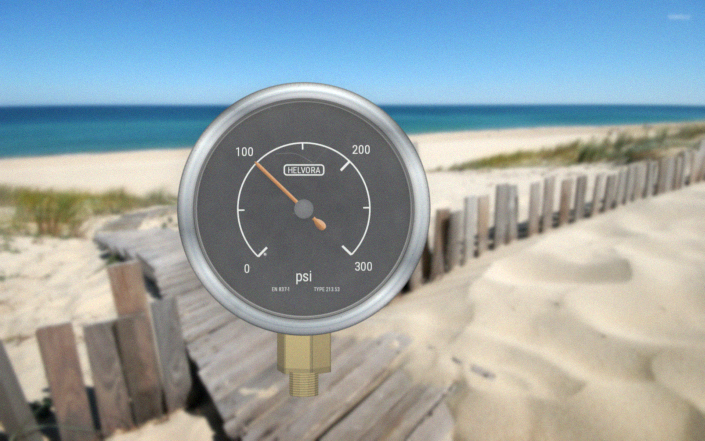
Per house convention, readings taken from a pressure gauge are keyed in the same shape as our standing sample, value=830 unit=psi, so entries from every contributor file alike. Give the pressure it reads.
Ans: value=100 unit=psi
